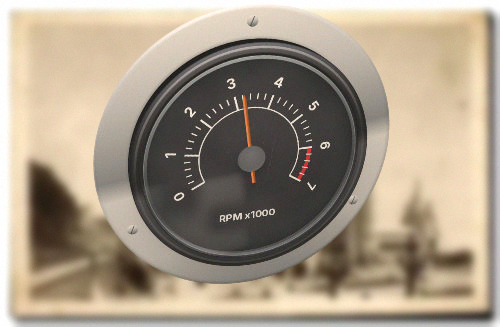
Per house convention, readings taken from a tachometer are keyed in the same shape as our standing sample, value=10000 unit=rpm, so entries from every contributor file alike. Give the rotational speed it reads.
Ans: value=3200 unit=rpm
